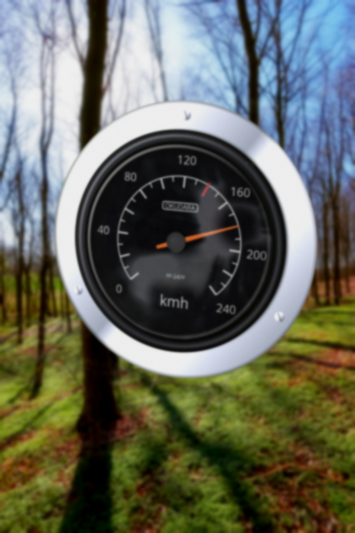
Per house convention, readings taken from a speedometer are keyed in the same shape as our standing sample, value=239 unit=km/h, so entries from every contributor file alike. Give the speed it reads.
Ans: value=180 unit=km/h
